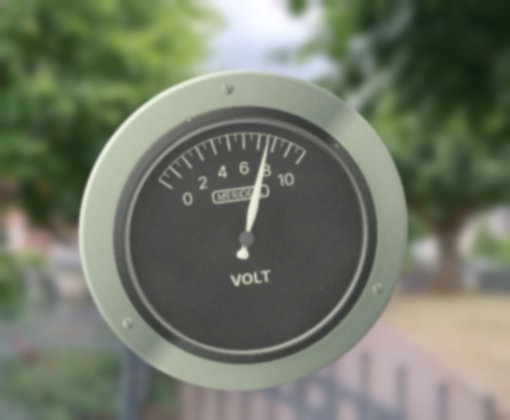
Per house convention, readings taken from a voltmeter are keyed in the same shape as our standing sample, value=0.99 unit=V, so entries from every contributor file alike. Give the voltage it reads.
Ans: value=7.5 unit=V
